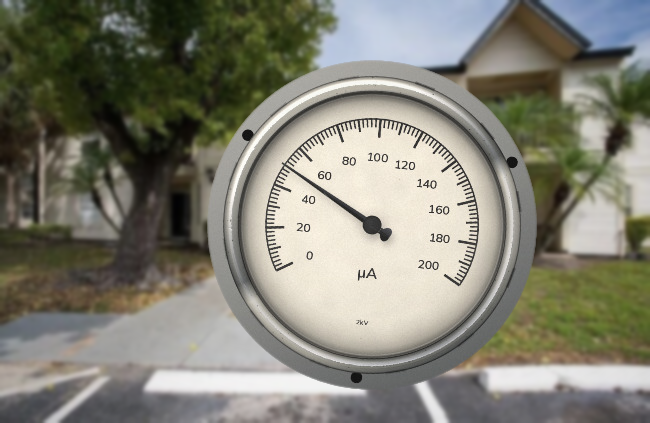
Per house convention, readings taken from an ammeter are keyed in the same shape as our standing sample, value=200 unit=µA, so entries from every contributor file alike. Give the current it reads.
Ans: value=50 unit=µA
